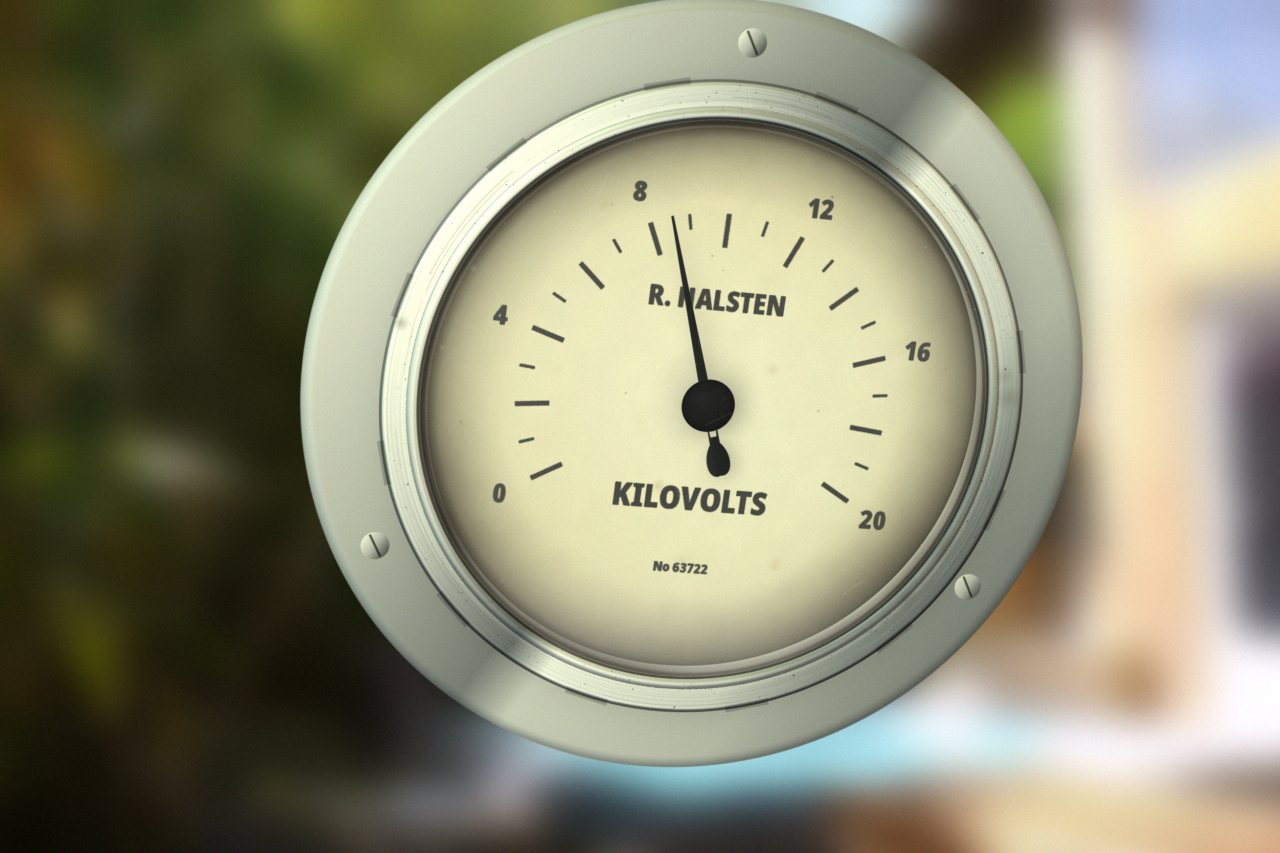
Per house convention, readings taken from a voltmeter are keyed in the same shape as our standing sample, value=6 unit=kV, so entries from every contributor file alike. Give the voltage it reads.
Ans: value=8.5 unit=kV
